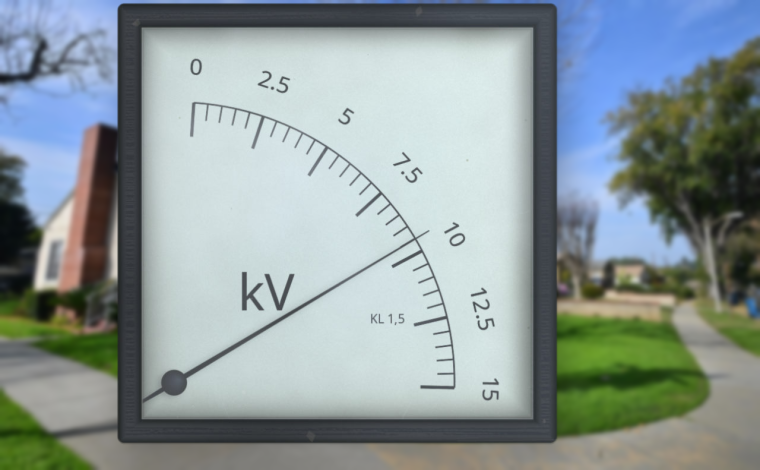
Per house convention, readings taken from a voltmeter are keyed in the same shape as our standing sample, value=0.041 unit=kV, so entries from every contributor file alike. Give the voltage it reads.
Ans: value=9.5 unit=kV
